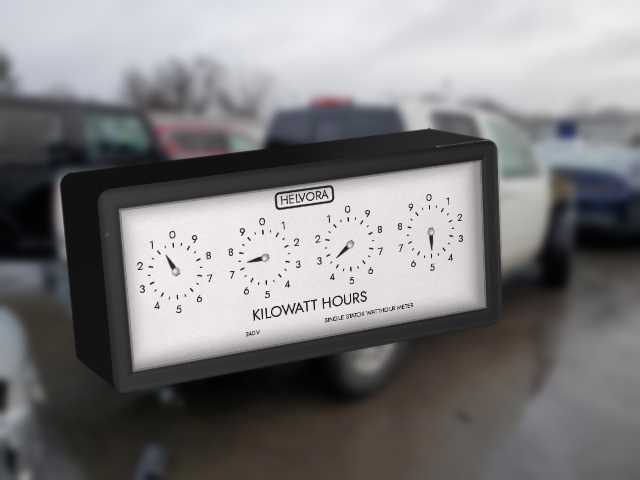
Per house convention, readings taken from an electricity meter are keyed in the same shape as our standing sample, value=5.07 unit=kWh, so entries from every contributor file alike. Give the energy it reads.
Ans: value=735 unit=kWh
